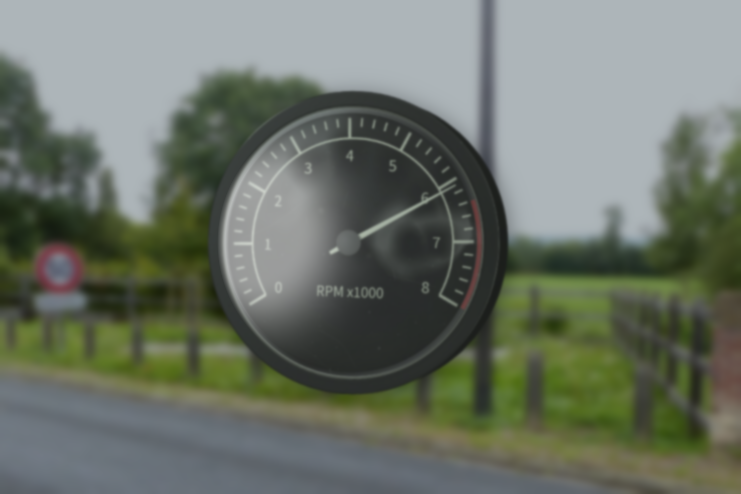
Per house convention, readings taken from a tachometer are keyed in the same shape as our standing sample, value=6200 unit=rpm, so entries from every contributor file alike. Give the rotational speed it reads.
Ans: value=6100 unit=rpm
